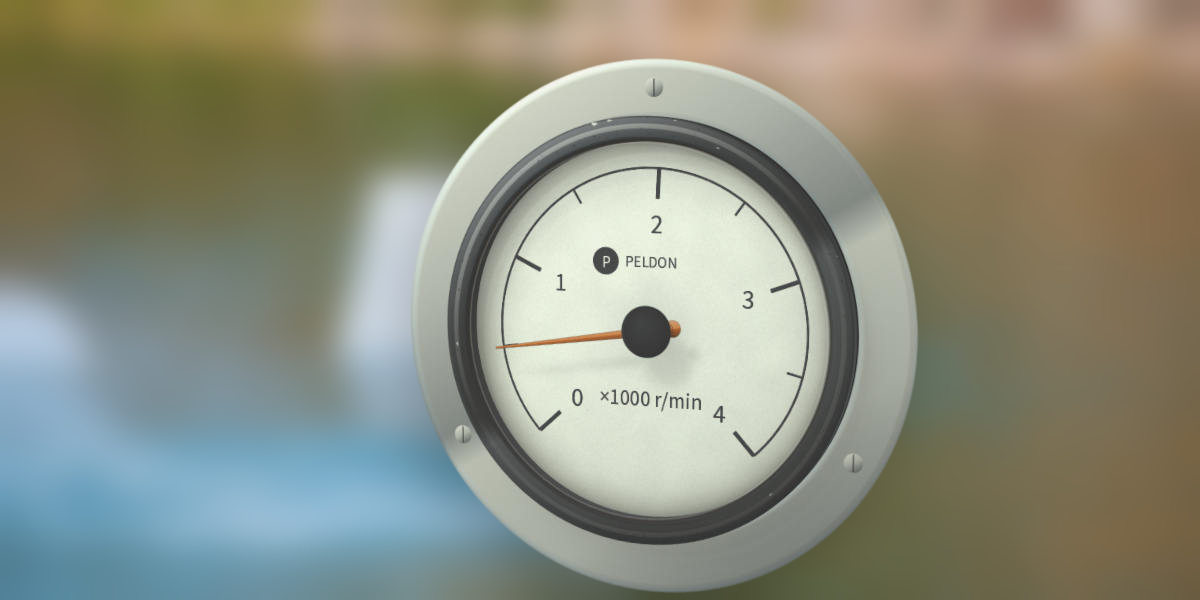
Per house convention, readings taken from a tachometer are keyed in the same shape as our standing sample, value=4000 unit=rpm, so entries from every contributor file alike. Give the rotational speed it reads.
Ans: value=500 unit=rpm
